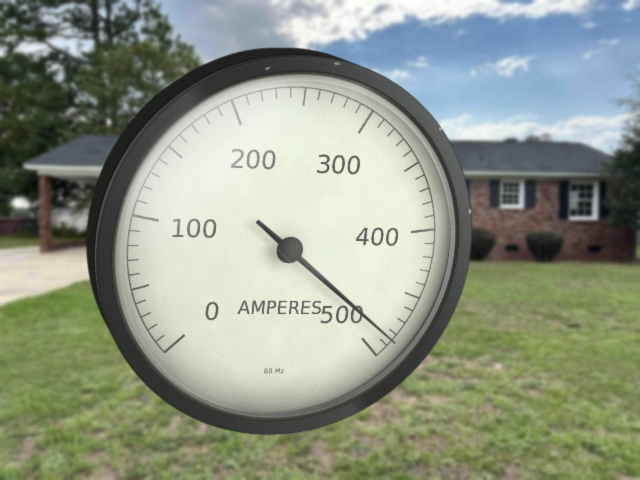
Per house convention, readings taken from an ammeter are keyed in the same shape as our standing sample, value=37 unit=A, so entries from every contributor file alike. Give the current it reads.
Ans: value=485 unit=A
